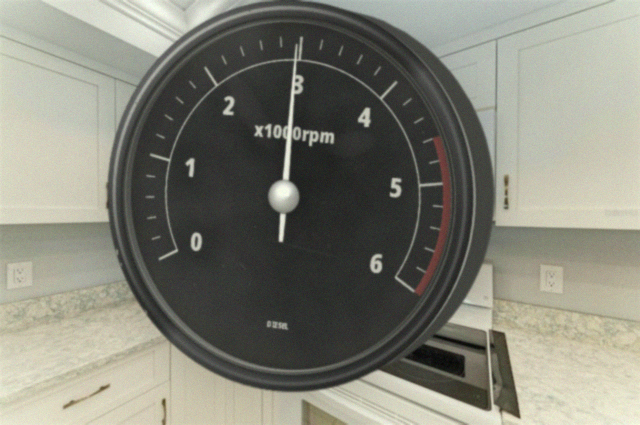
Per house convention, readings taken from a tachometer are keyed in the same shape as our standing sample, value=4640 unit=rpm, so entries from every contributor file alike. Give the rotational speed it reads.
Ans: value=3000 unit=rpm
